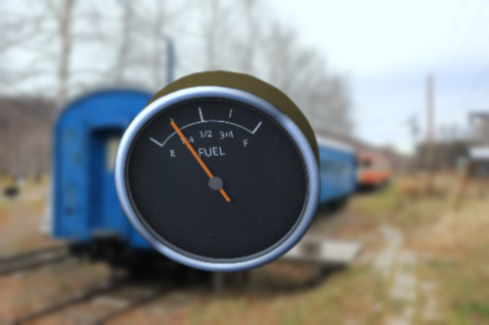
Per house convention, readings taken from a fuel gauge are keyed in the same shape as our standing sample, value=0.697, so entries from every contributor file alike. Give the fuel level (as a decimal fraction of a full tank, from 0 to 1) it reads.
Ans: value=0.25
